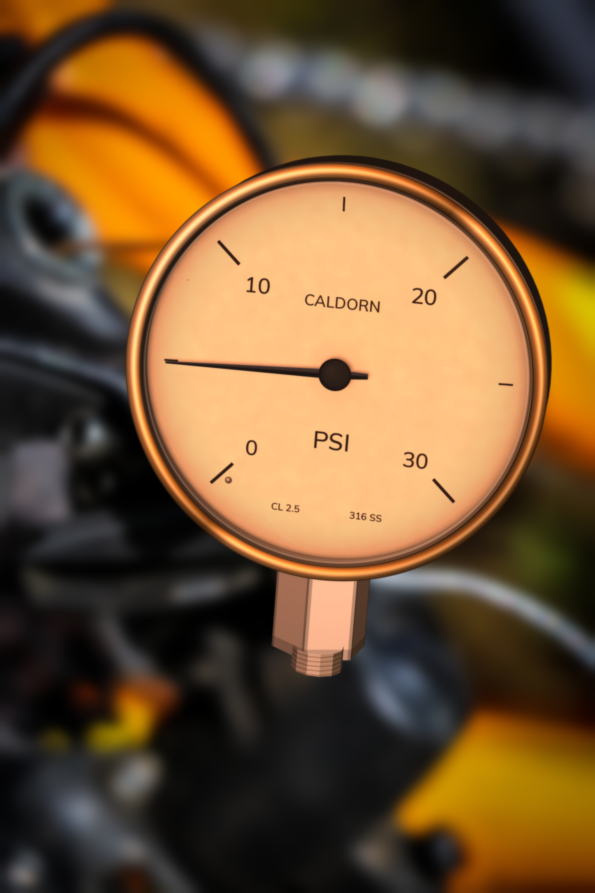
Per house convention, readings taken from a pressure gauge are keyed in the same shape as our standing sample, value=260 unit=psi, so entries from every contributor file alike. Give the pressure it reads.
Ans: value=5 unit=psi
